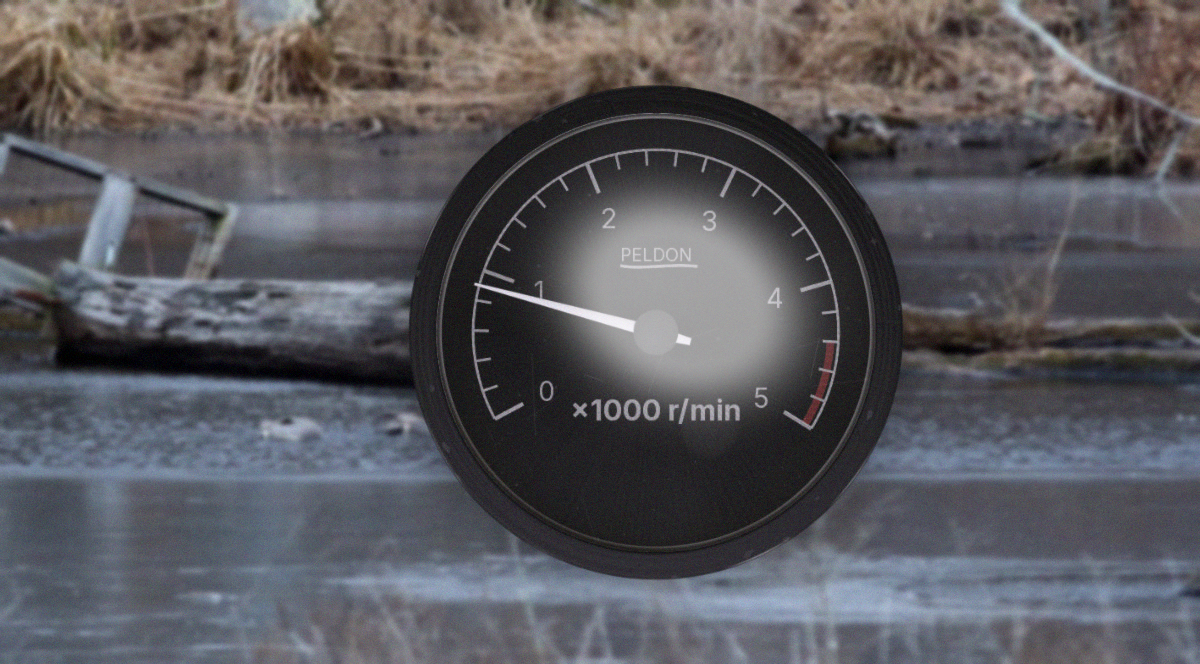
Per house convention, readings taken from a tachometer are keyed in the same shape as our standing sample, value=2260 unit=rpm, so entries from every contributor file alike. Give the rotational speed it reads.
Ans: value=900 unit=rpm
